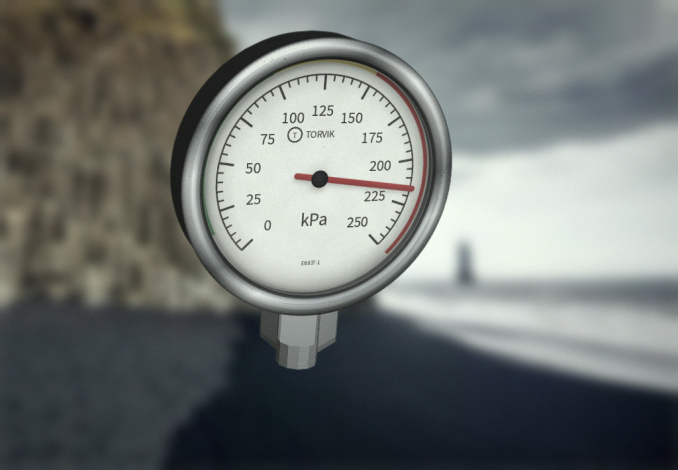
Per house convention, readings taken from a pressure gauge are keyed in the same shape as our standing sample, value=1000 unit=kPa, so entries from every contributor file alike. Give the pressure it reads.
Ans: value=215 unit=kPa
